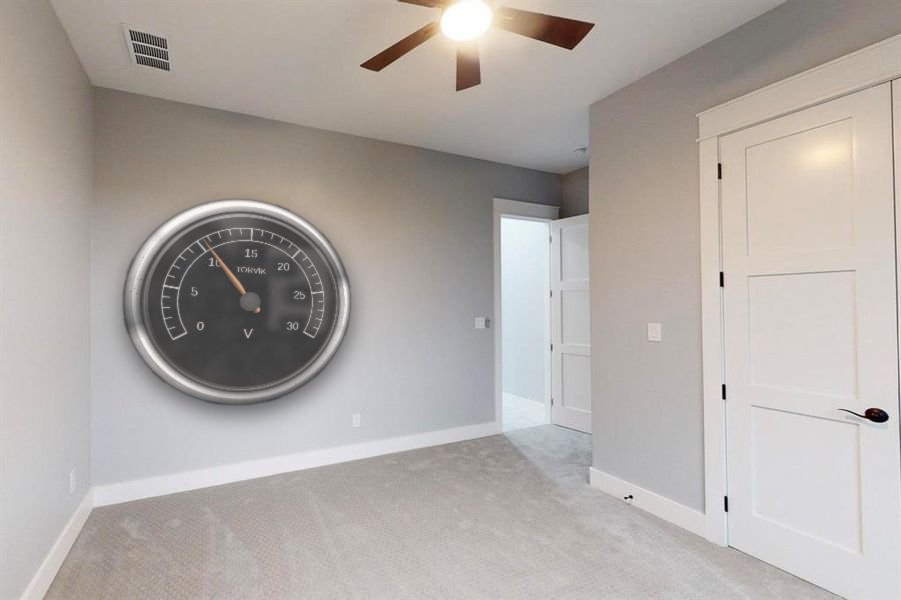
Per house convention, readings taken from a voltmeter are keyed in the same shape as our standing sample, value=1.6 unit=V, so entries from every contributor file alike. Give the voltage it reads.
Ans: value=10.5 unit=V
